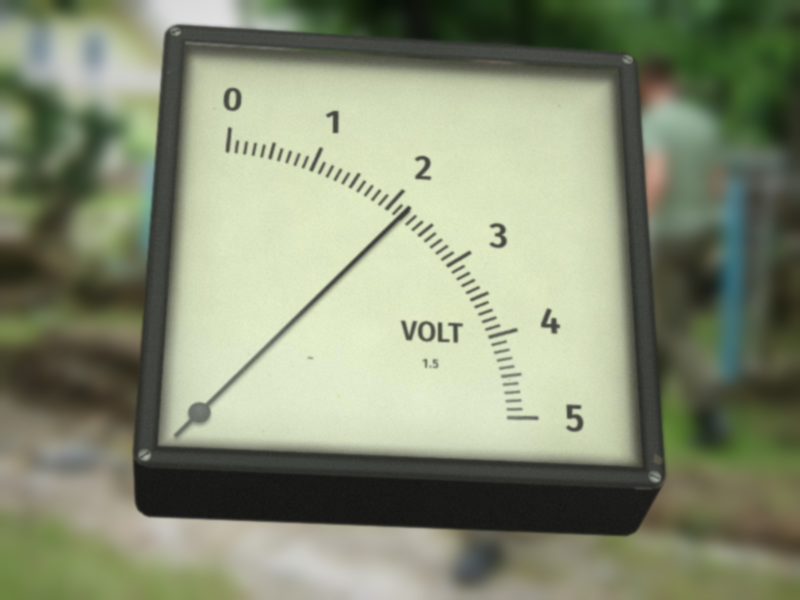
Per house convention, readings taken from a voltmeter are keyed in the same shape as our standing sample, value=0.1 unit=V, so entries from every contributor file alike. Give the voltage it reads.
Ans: value=2.2 unit=V
